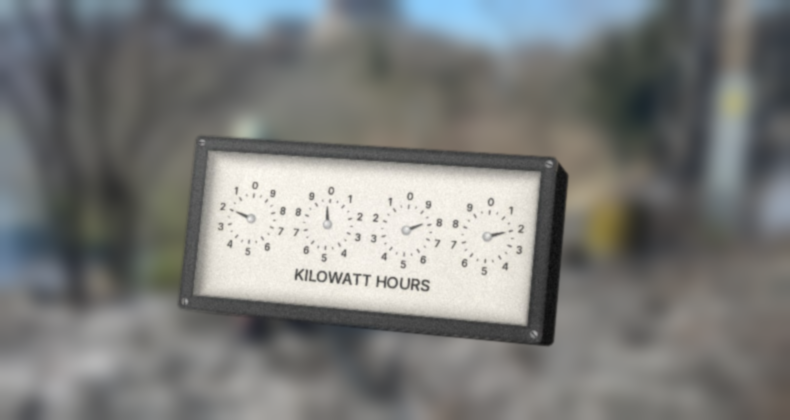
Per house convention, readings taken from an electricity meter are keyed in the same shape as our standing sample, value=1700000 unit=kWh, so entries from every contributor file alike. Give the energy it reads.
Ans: value=1982 unit=kWh
